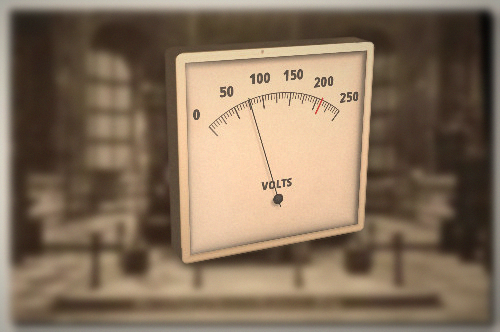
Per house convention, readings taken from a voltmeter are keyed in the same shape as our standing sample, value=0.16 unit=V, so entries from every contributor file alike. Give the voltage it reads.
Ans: value=75 unit=V
